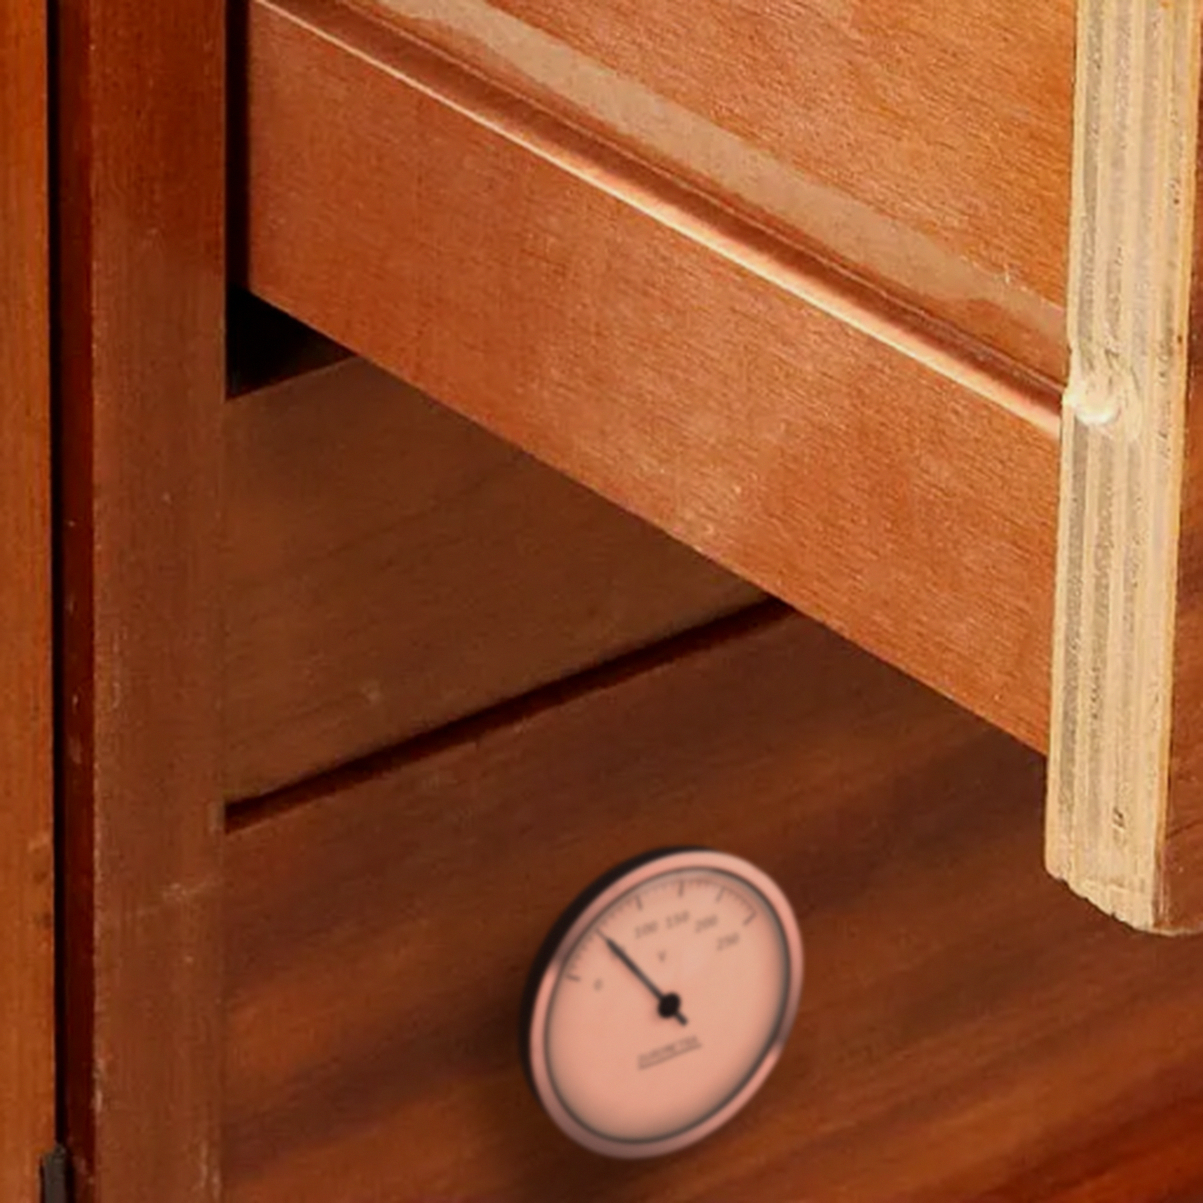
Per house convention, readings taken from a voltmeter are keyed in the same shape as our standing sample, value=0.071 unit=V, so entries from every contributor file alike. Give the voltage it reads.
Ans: value=50 unit=V
